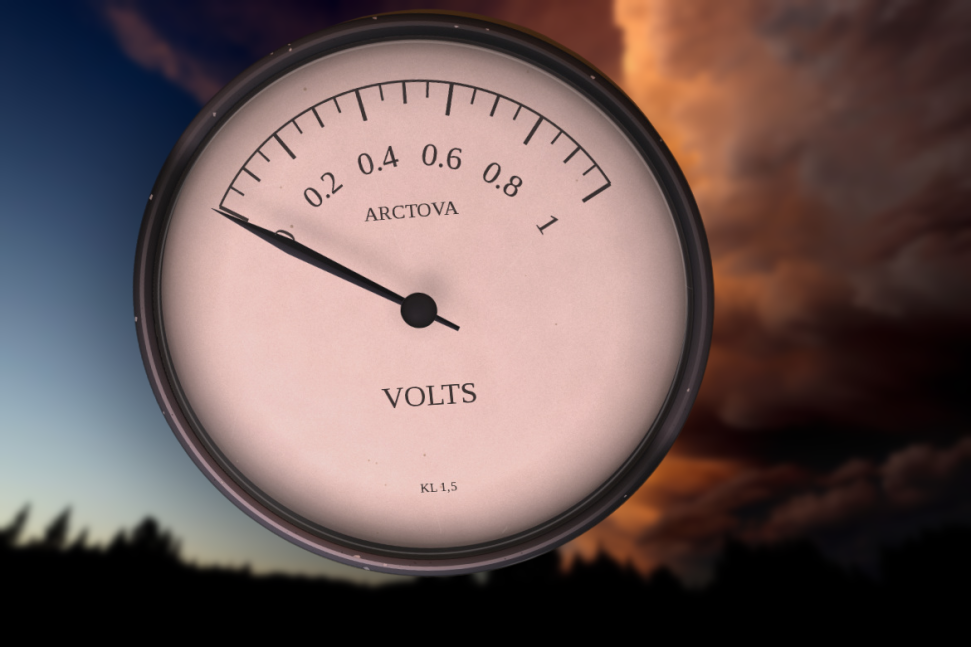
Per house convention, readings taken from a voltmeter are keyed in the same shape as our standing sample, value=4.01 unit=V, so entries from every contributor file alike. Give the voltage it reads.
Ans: value=0 unit=V
